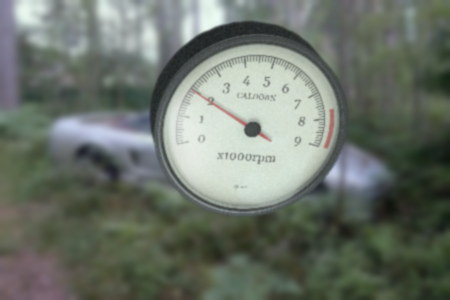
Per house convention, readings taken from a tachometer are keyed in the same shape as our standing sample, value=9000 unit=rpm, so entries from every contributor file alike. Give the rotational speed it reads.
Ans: value=2000 unit=rpm
